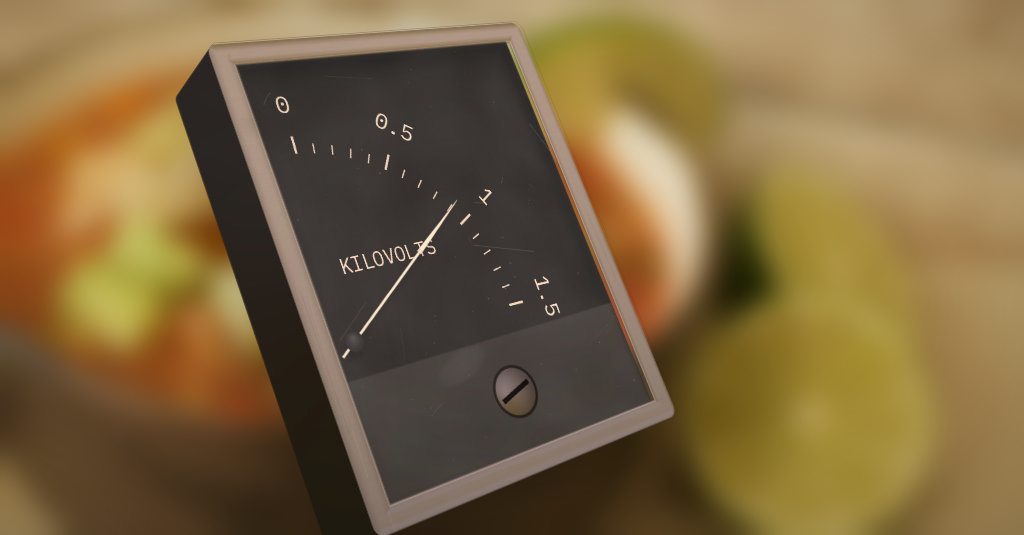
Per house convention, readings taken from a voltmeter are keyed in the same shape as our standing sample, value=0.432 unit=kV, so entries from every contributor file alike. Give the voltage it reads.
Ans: value=0.9 unit=kV
